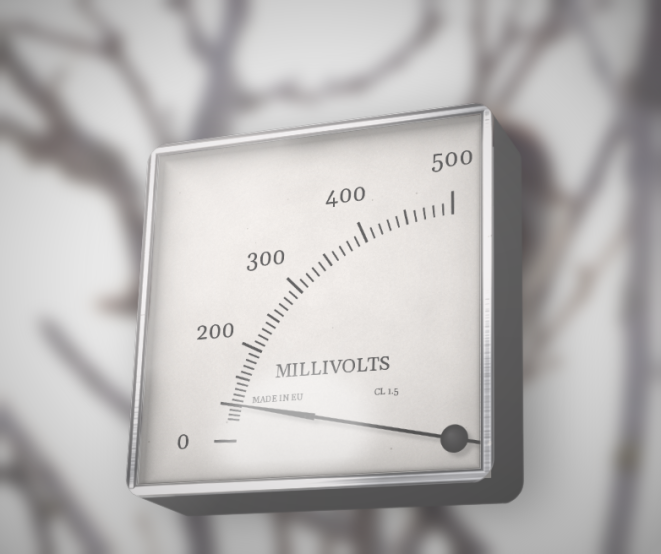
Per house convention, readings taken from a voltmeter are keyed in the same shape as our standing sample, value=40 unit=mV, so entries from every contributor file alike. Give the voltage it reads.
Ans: value=100 unit=mV
